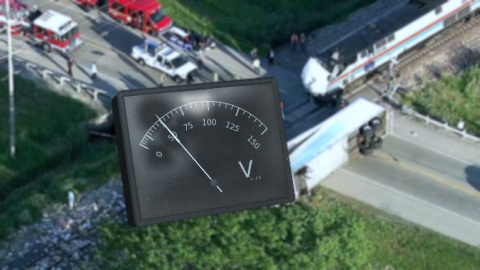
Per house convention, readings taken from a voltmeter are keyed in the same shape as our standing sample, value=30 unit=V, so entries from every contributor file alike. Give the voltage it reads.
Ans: value=50 unit=V
